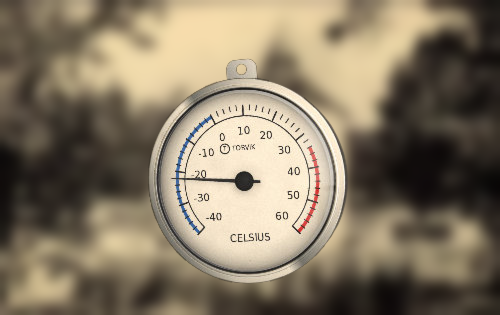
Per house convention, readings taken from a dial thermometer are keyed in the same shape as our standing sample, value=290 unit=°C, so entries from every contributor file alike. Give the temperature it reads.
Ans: value=-22 unit=°C
